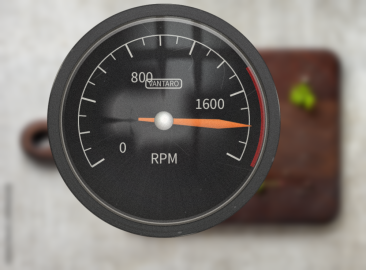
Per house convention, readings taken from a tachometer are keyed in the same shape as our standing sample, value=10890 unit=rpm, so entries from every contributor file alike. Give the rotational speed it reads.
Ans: value=1800 unit=rpm
